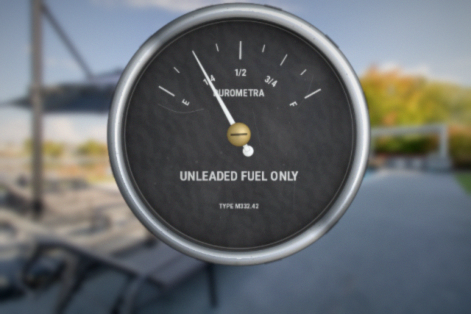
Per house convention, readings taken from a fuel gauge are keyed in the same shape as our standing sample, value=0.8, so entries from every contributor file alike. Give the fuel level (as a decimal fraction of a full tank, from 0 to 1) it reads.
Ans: value=0.25
